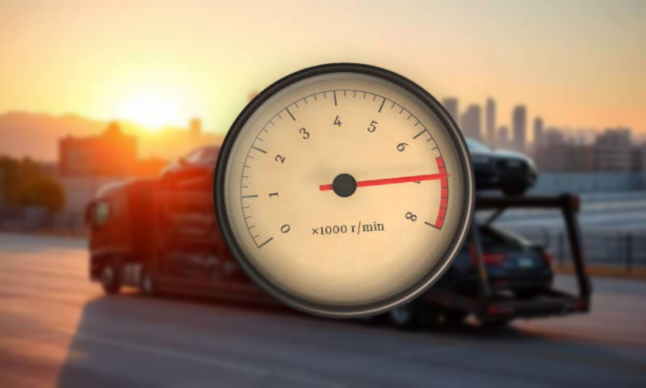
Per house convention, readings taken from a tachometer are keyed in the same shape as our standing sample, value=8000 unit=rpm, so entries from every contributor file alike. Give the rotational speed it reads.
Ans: value=7000 unit=rpm
